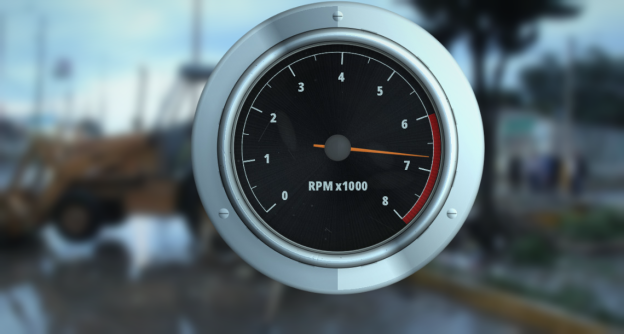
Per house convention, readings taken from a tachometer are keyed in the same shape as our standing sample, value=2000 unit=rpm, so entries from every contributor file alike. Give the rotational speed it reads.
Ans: value=6750 unit=rpm
